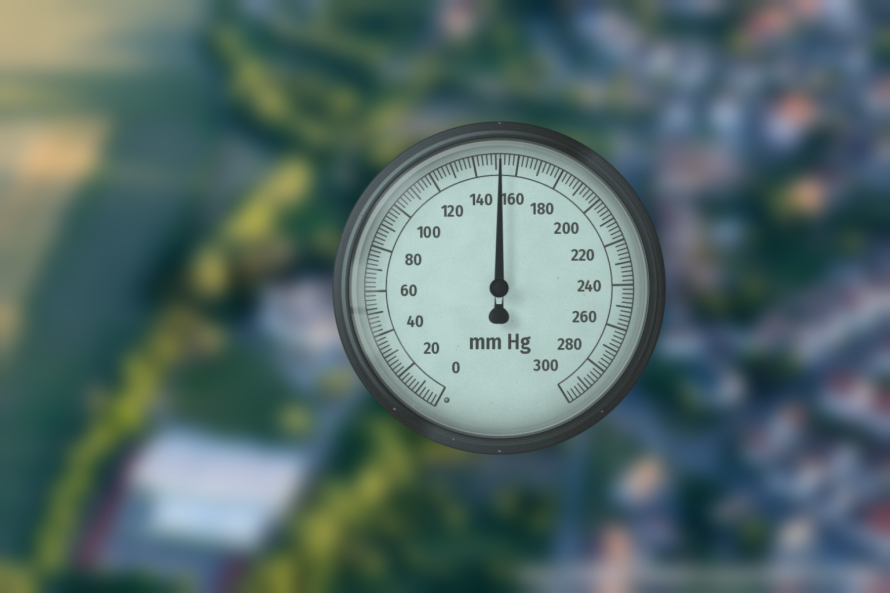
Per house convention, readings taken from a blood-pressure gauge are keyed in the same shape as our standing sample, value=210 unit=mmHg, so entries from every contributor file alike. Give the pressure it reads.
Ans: value=152 unit=mmHg
